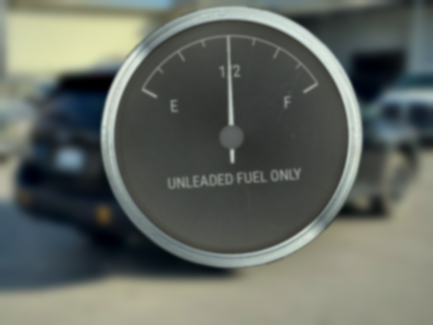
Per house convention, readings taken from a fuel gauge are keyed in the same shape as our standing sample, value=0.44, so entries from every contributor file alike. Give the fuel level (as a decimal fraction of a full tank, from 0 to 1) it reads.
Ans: value=0.5
